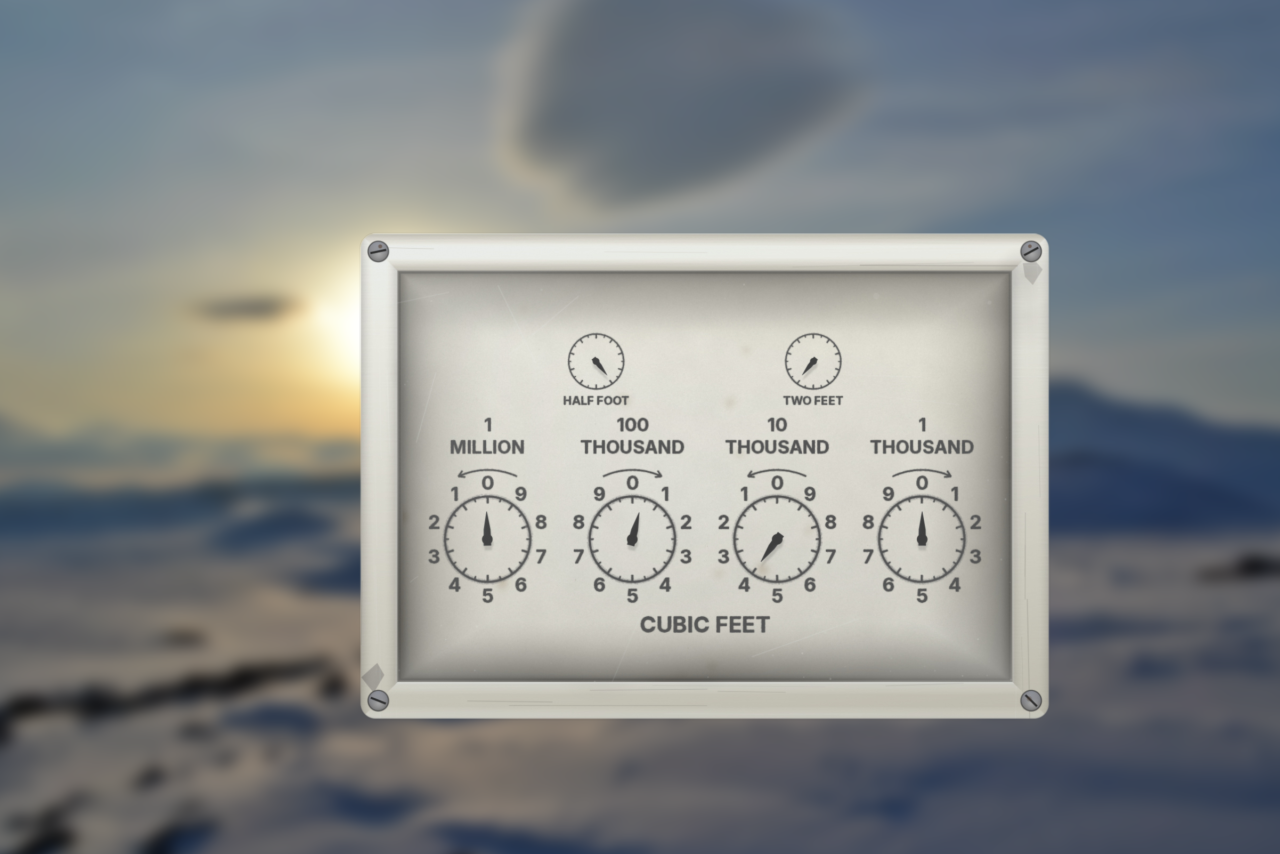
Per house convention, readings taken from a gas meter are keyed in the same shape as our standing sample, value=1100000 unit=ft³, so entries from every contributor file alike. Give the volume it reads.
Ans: value=4000 unit=ft³
